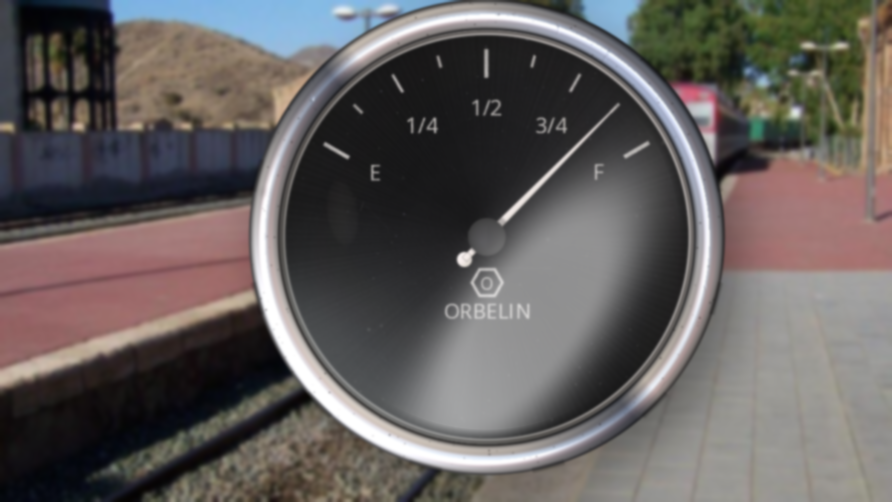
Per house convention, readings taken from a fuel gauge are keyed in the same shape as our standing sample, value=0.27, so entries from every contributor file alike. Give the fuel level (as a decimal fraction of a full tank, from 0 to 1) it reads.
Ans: value=0.875
